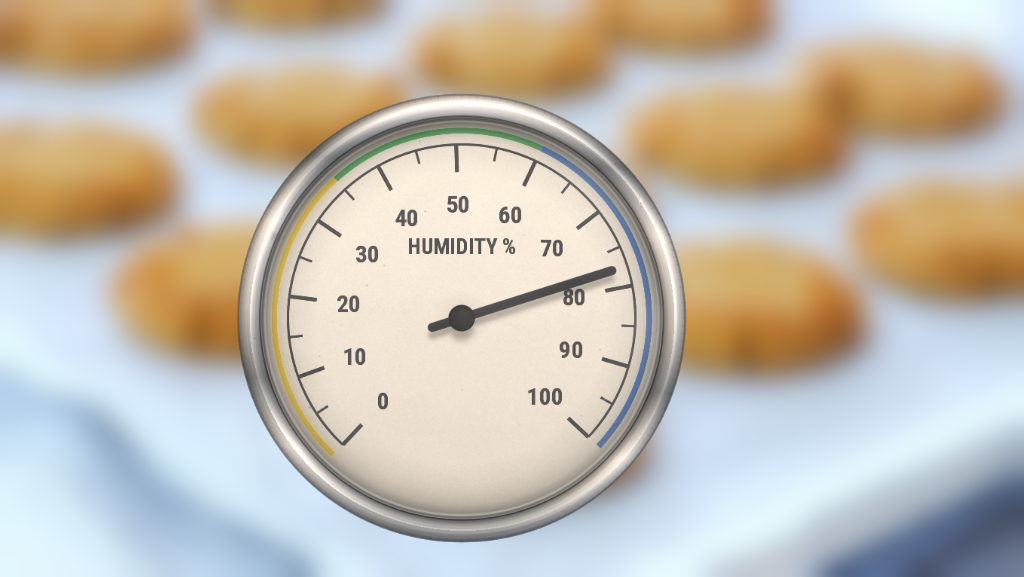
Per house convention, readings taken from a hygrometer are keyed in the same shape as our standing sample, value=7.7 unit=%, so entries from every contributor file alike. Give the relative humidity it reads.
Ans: value=77.5 unit=%
